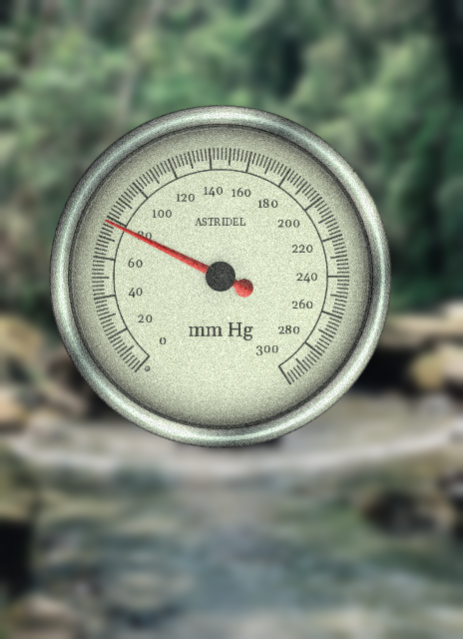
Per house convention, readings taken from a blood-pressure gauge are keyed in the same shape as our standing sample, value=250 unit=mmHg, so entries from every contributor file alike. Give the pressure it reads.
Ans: value=78 unit=mmHg
